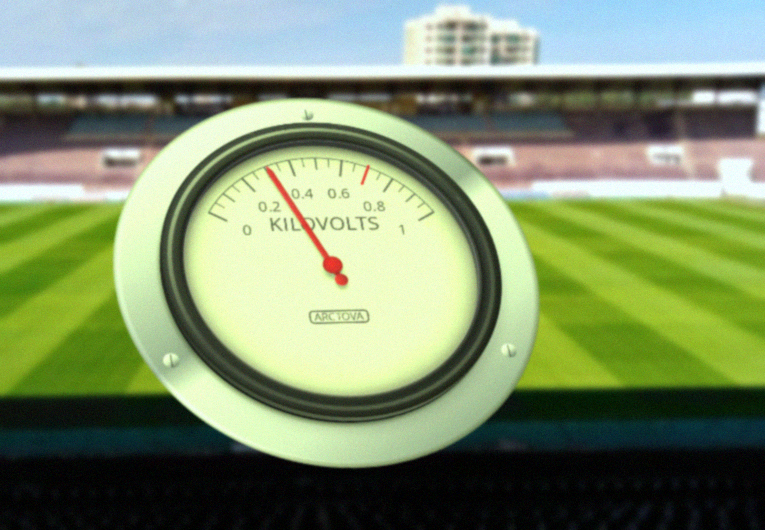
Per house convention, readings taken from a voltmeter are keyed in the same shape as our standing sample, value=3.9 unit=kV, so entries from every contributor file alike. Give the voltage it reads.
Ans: value=0.3 unit=kV
